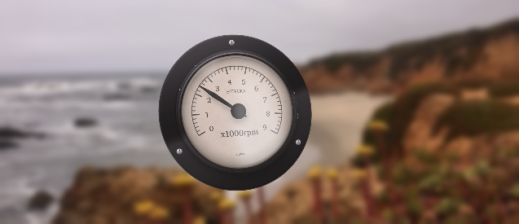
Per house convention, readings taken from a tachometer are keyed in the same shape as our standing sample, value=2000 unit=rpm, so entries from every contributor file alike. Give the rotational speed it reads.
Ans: value=2400 unit=rpm
